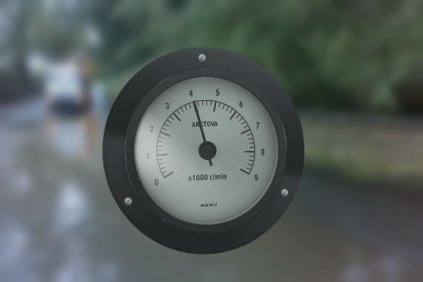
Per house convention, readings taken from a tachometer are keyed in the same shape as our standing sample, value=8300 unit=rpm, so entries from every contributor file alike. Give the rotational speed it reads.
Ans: value=4000 unit=rpm
